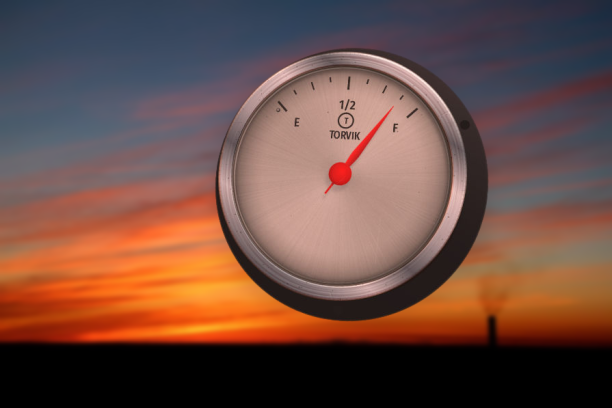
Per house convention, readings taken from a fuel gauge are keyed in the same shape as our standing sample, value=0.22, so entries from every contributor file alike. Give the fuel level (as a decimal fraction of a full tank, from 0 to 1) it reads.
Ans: value=0.875
